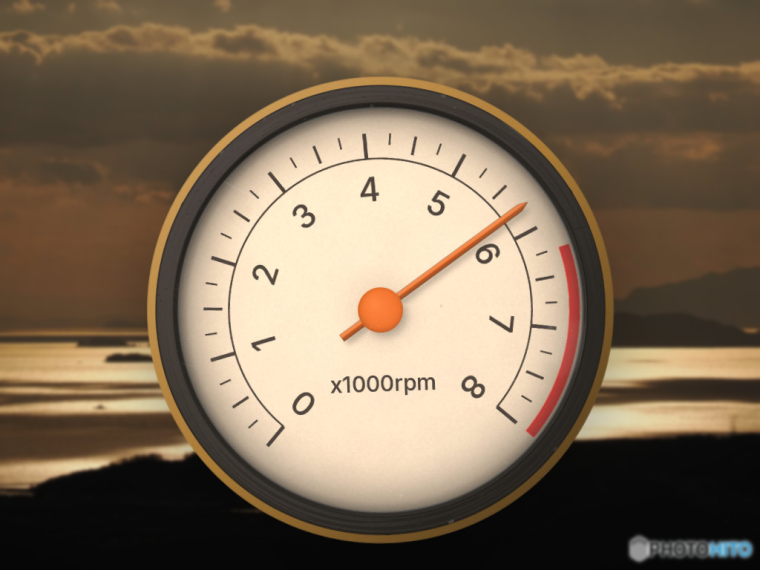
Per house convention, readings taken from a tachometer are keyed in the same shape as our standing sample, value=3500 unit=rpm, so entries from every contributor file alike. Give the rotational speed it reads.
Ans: value=5750 unit=rpm
